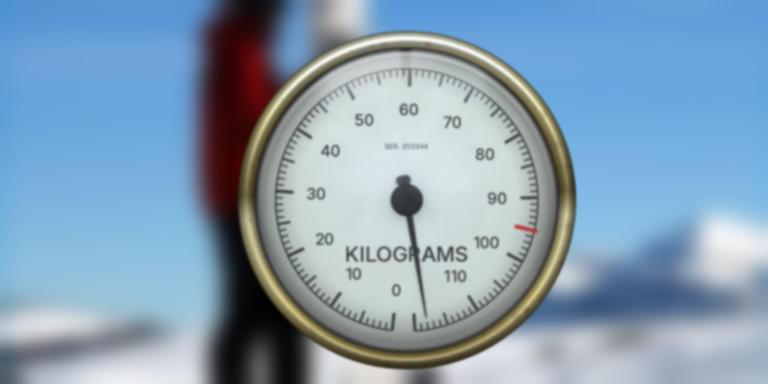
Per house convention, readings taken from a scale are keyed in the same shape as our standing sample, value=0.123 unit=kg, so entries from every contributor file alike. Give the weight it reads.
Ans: value=118 unit=kg
